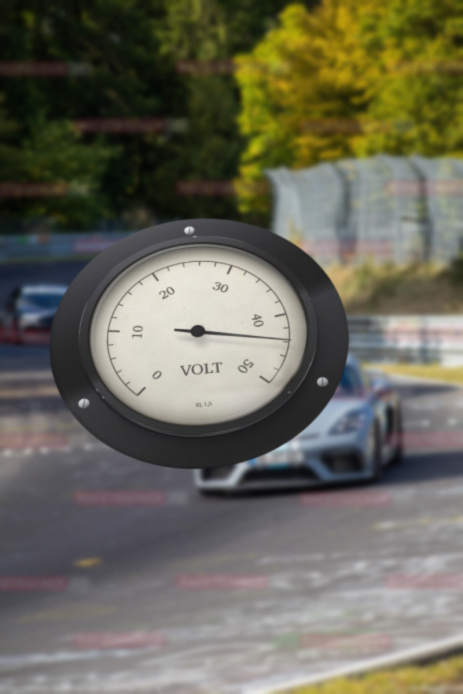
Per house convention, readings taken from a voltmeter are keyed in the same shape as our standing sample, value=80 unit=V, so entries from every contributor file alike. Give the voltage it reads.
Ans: value=44 unit=V
